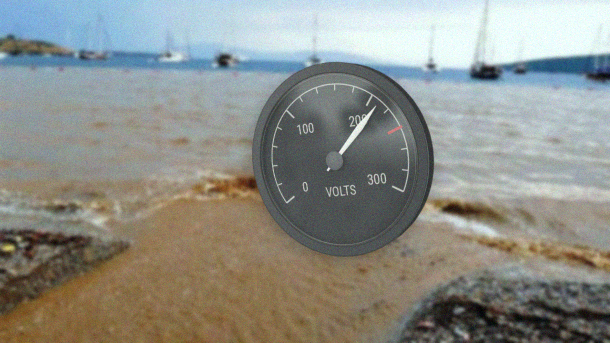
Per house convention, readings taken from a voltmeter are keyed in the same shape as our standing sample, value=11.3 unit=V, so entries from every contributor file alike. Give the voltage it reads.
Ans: value=210 unit=V
